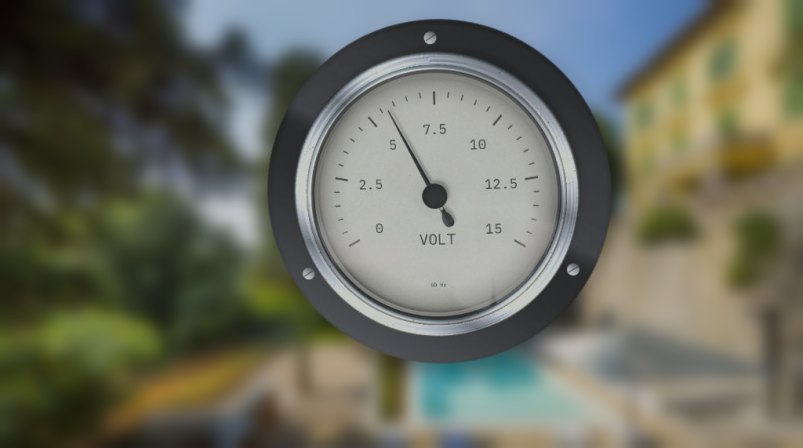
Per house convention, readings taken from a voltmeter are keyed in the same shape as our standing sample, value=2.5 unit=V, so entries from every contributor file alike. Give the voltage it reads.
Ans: value=5.75 unit=V
